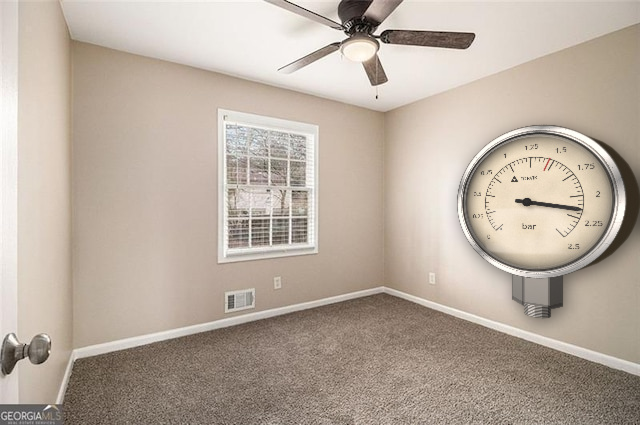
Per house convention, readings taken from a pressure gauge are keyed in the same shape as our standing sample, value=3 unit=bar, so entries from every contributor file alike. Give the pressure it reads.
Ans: value=2.15 unit=bar
